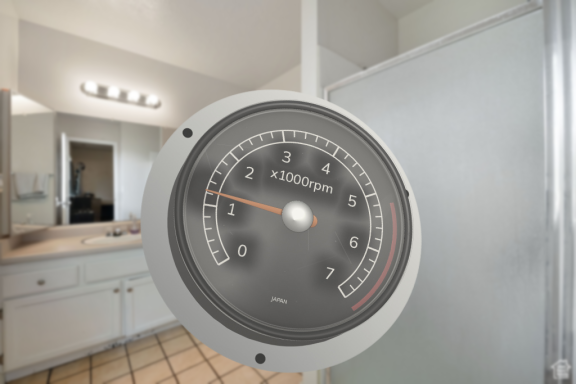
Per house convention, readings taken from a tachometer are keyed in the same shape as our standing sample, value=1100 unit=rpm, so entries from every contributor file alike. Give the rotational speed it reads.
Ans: value=1200 unit=rpm
